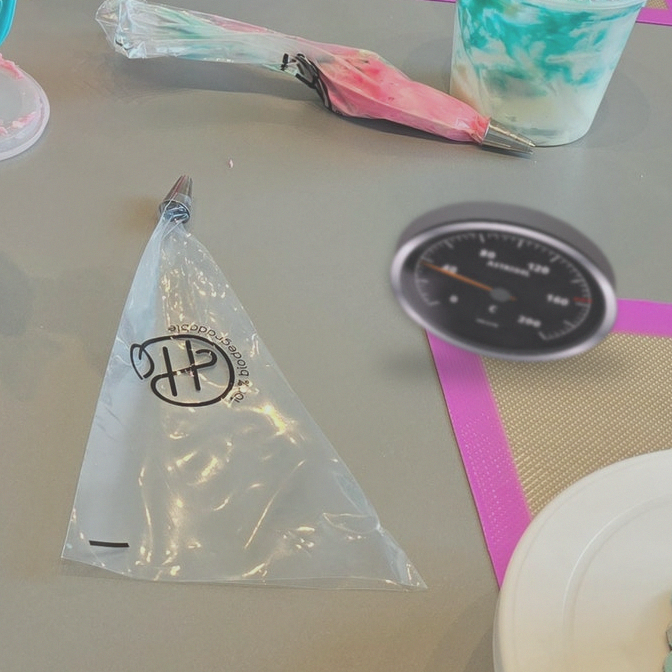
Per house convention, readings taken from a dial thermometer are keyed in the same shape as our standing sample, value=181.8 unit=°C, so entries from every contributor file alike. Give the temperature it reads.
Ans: value=40 unit=°C
